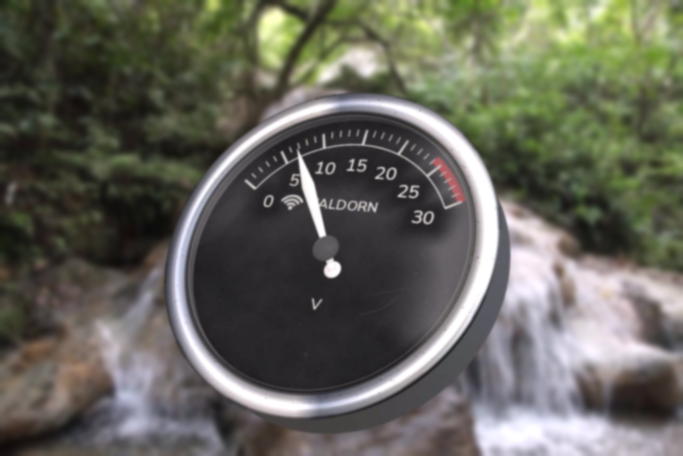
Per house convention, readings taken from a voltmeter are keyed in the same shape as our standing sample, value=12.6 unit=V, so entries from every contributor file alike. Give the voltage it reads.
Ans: value=7 unit=V
